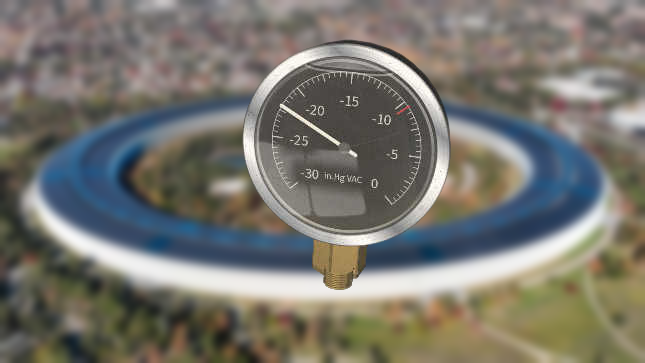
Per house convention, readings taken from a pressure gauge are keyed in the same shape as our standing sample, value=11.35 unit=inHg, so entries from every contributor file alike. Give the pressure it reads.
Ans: value=-22 unit=inHg
